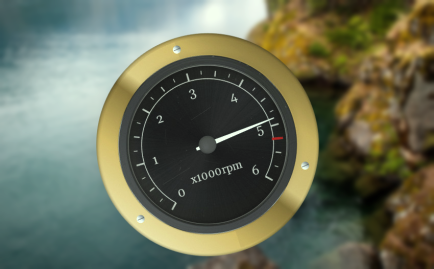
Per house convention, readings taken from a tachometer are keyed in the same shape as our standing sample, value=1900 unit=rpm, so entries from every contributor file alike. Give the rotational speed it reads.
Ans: value=4875 unit=rpm
